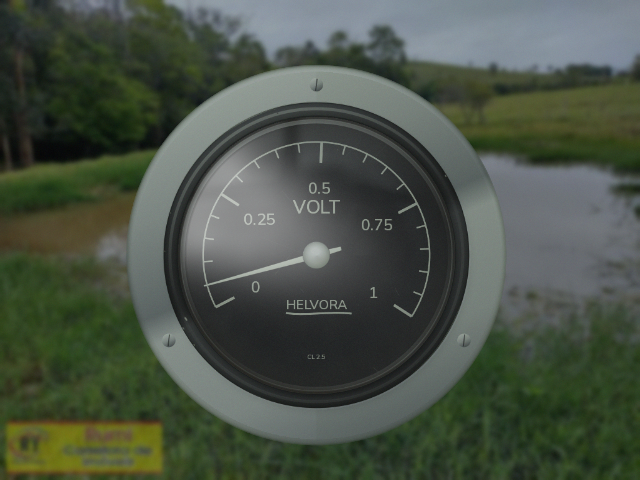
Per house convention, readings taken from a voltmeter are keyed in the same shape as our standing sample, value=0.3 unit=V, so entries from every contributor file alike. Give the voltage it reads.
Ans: value=0.05 unit=V
